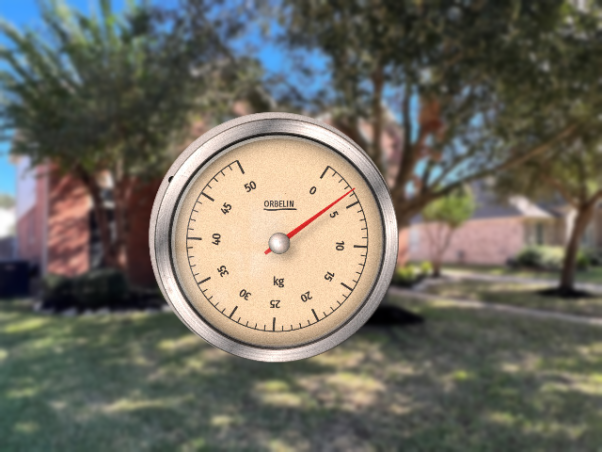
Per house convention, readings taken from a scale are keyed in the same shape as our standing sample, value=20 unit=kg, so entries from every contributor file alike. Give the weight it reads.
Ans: value=3.5 unit=kg
